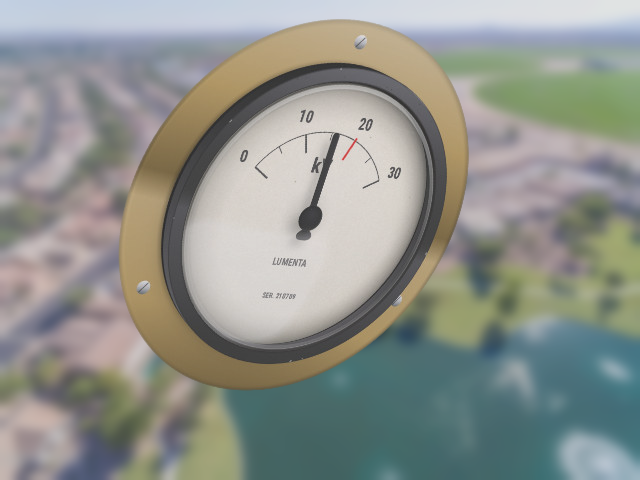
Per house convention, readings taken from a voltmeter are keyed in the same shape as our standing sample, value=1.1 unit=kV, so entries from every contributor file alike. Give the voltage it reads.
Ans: value=15 unit=kV
